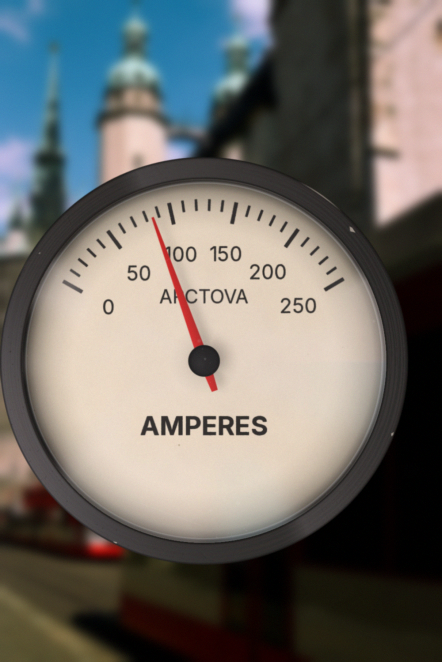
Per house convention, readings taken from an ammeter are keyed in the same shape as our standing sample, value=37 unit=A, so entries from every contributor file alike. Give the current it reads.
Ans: value=85 unit=A
